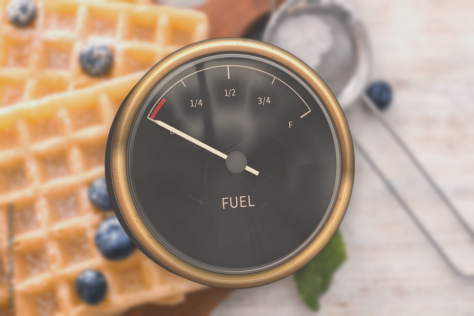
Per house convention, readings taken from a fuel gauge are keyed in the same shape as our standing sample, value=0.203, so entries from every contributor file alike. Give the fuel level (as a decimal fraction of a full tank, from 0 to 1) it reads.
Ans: value=0
